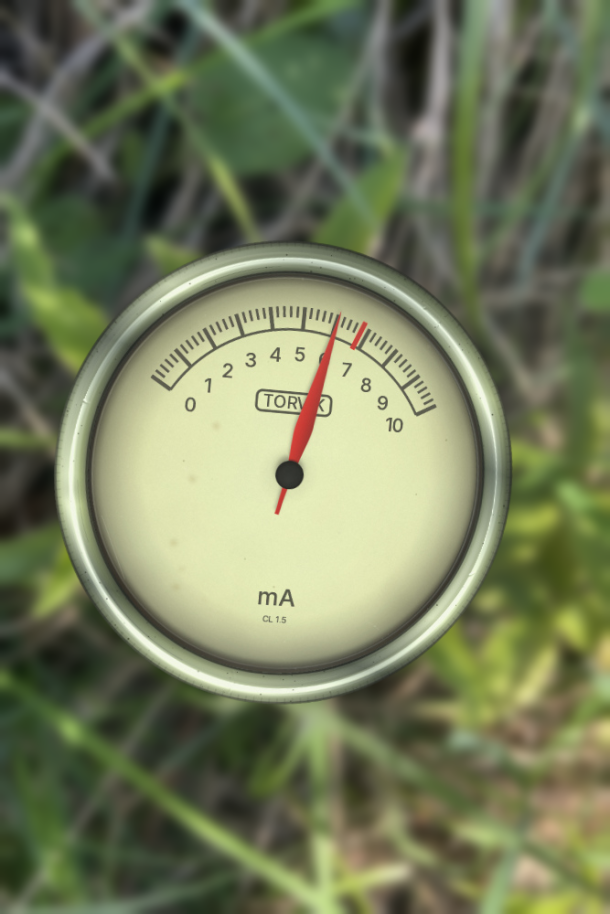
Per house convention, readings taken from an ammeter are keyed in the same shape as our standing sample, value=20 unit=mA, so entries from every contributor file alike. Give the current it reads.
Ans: value=6 unit=mA
